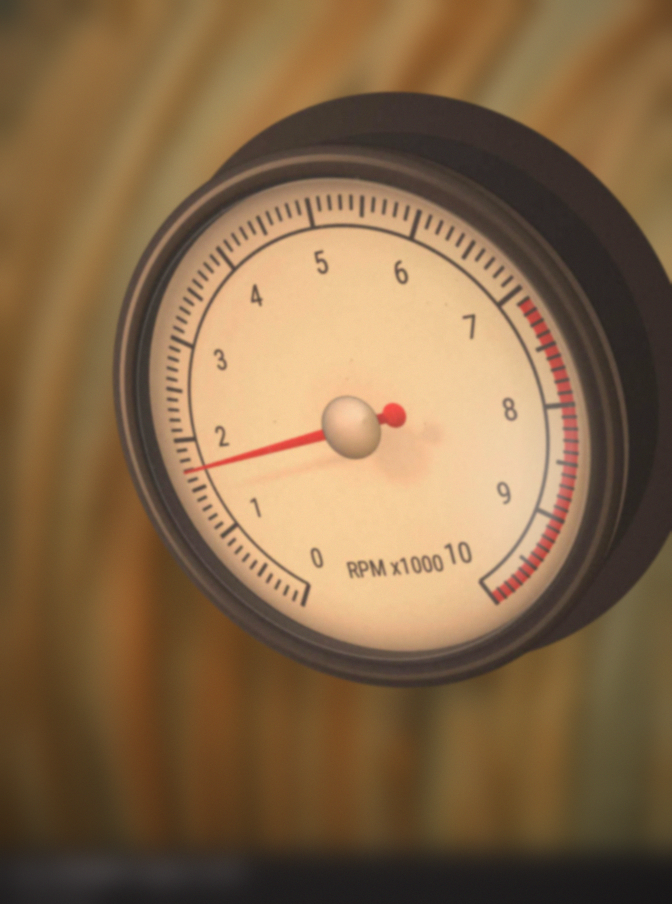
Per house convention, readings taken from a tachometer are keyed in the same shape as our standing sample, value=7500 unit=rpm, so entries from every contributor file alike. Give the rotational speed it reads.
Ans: value=1700 unit=rpm
